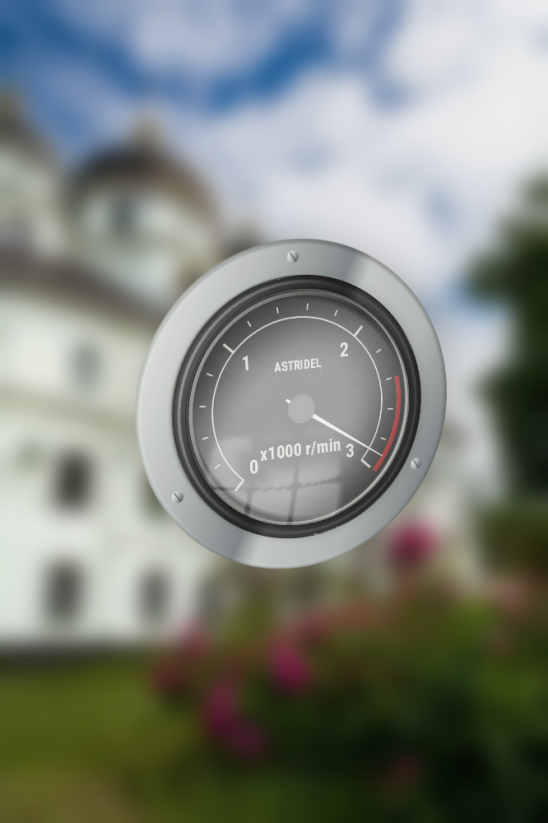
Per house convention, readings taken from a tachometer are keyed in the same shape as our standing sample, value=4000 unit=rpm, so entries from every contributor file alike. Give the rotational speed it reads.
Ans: value=2900 unit=rpm
